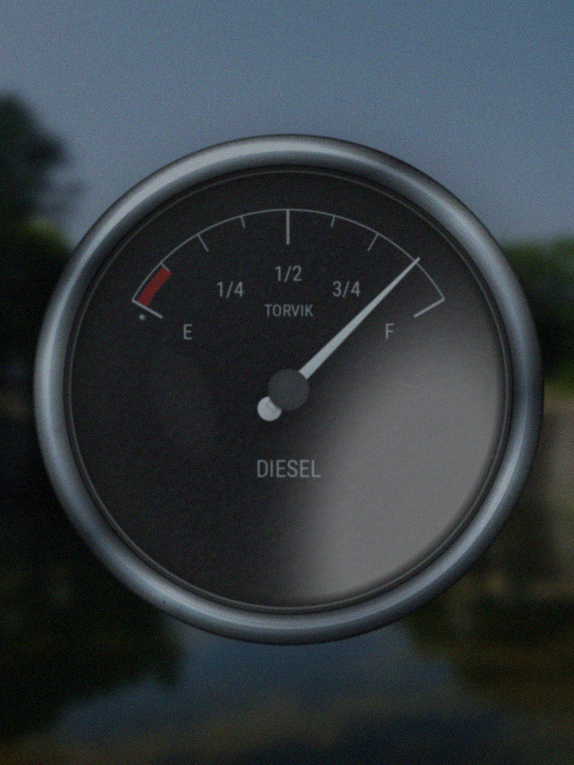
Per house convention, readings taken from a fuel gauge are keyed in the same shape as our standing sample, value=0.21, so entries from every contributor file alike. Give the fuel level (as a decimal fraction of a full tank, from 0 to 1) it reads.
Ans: value=0.875
